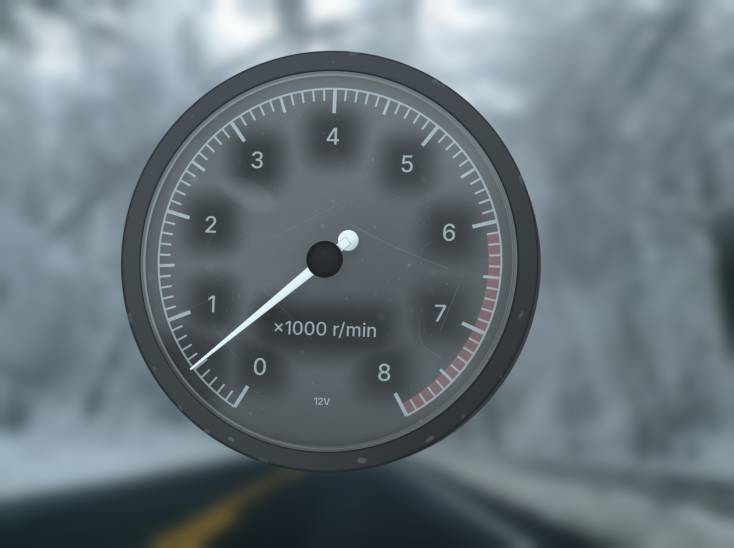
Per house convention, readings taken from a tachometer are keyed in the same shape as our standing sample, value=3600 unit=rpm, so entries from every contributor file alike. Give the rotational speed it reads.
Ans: value=500 unit=rpm
